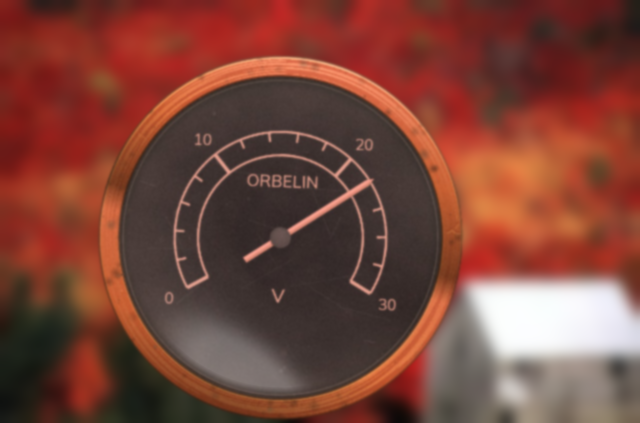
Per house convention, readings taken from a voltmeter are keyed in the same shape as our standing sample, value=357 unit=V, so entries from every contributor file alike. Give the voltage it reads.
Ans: value=22 unit=V
